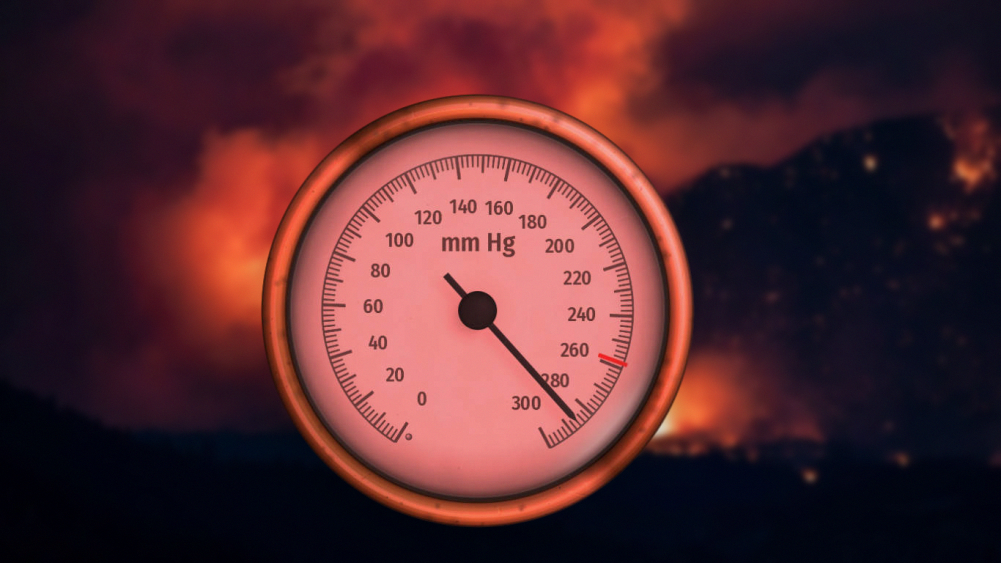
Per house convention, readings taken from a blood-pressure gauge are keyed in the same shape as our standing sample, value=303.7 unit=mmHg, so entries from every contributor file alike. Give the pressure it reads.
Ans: value=286 unit=mmHg
